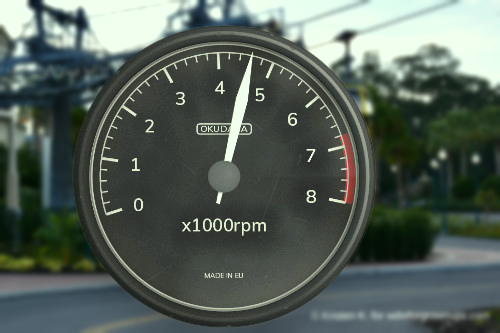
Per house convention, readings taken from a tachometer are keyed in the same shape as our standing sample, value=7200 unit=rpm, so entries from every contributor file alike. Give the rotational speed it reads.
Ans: value=4600 unit=rpm
